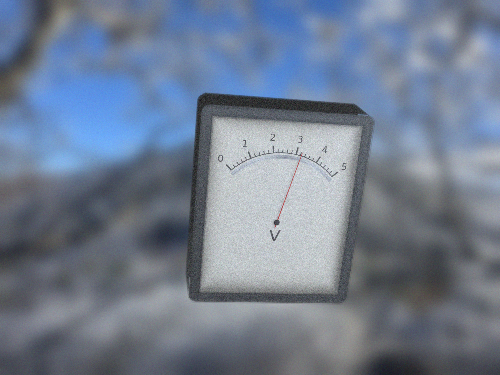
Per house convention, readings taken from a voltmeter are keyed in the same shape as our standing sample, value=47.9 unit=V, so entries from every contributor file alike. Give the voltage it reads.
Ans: value=3.2 unit=V
